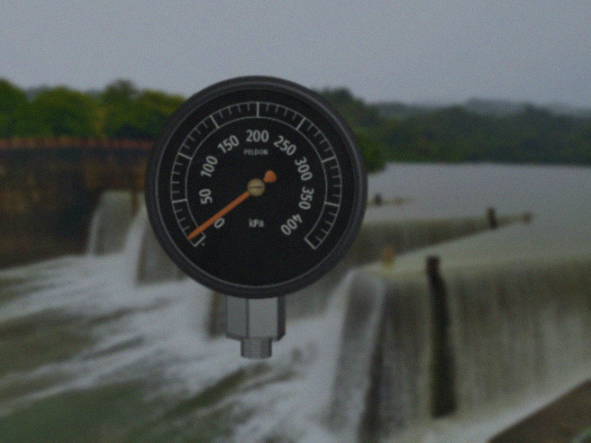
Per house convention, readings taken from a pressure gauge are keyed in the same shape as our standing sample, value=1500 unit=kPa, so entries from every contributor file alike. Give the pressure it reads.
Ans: value=10 unit=kPa
